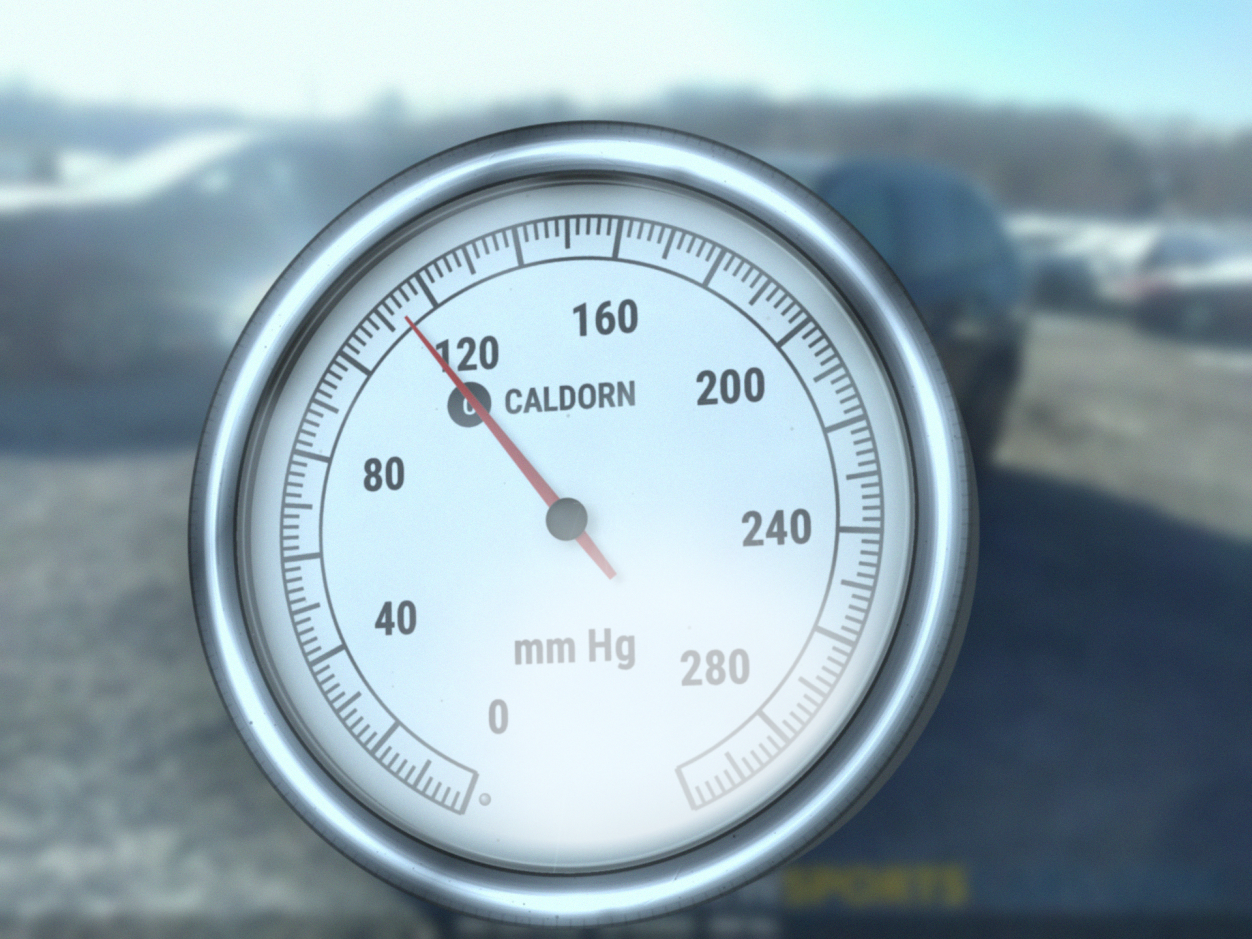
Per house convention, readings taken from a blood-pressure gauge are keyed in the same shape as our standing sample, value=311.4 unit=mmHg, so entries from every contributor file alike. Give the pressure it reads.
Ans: value=114 unit=mmHg
